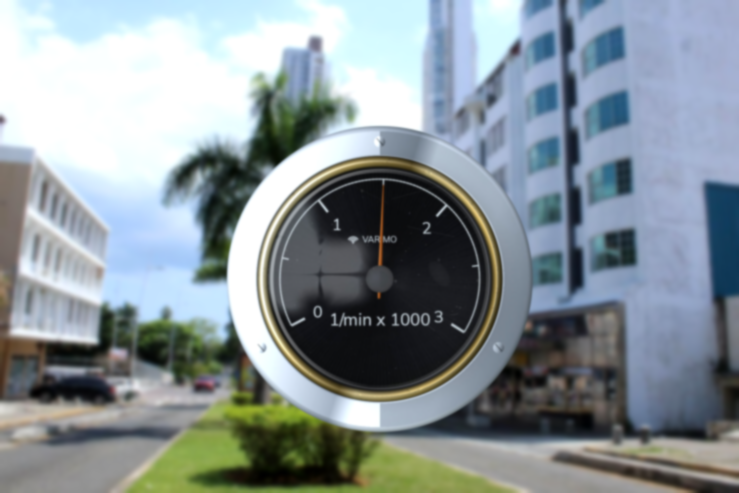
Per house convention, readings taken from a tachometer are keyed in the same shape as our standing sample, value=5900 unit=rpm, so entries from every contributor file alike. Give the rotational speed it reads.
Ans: value=1500 unit=rpm
